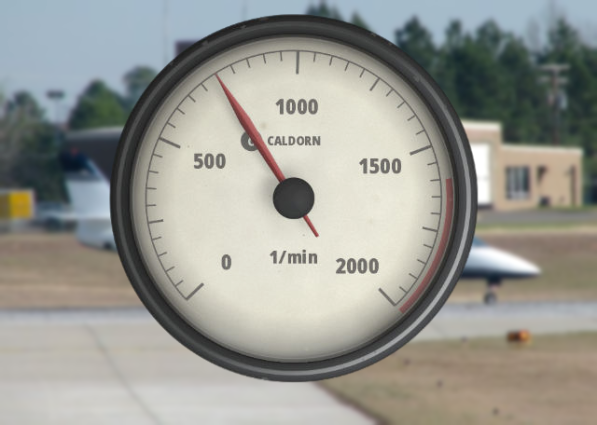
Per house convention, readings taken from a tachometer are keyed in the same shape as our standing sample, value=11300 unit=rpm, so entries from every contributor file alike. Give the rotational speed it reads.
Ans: value=750 unit=rpm
